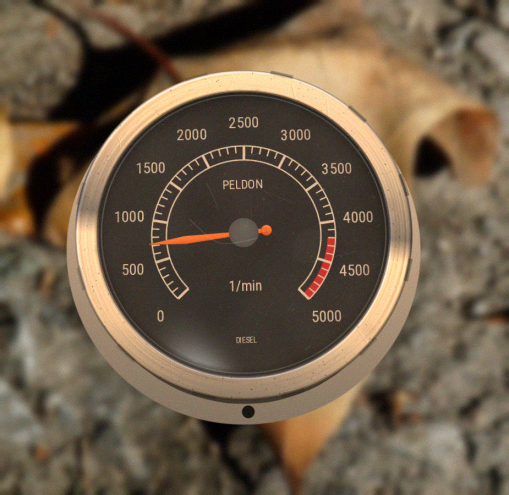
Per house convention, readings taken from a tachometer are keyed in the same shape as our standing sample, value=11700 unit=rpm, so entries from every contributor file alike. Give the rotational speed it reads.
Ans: value=700 unit=rpm
